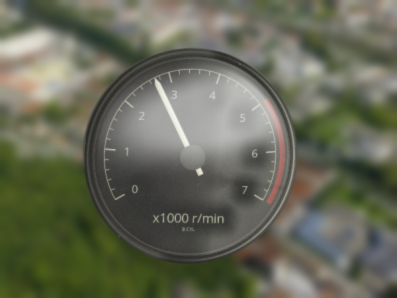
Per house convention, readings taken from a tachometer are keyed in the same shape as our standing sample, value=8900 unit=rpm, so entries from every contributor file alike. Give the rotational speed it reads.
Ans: value=2700 unit=rpm
